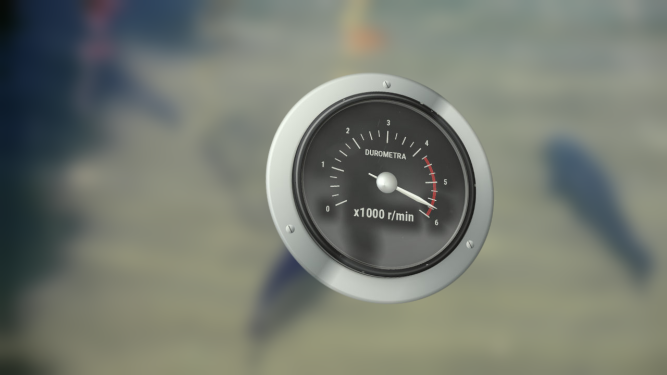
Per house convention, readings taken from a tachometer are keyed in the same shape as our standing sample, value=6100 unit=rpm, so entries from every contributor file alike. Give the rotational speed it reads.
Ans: value=5750 unit=rpm
